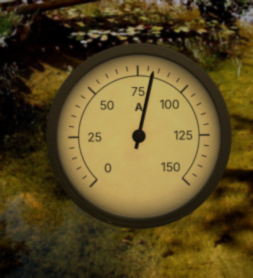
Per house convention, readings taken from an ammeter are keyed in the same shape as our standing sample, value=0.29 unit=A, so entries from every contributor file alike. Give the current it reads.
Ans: value=82.5 unit=A
